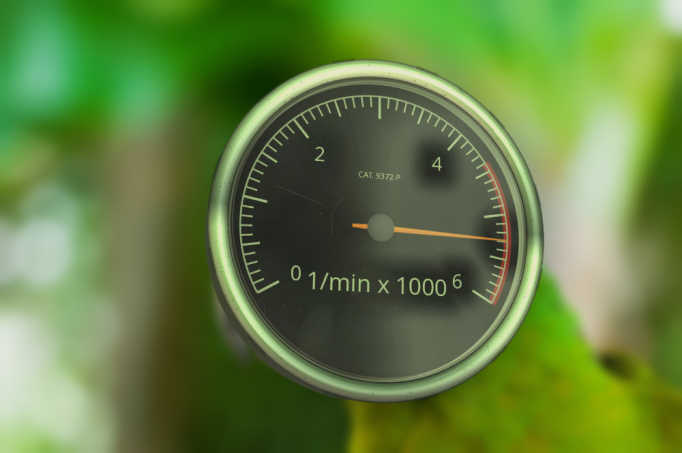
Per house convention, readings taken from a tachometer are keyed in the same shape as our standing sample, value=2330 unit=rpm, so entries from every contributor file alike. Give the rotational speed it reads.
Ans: value=5300 unit=rpm
